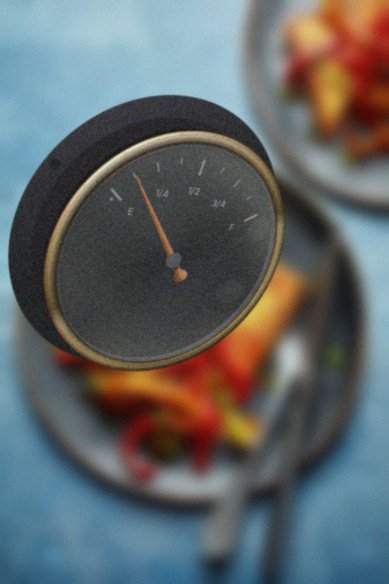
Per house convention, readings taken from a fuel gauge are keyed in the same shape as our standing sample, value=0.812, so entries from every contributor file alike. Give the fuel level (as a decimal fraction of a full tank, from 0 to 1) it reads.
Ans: value=0.125
